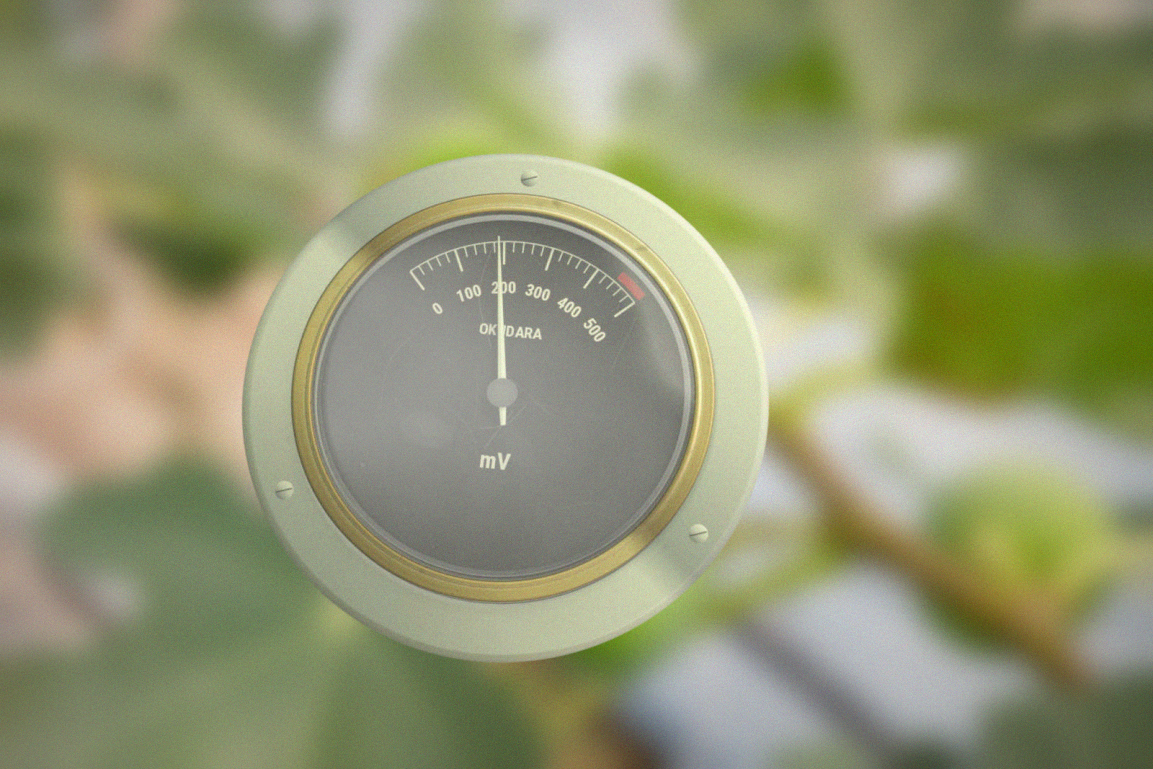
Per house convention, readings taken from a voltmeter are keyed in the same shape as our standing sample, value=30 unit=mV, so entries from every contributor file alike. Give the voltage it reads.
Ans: value=190 unit=mV
